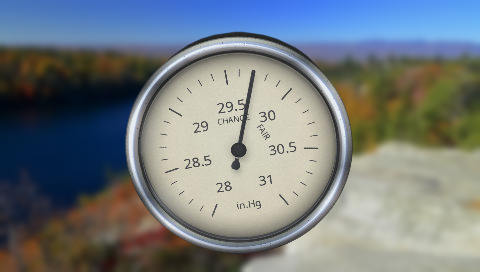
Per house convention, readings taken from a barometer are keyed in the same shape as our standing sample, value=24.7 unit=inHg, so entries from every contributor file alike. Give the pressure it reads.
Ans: value=29.7 unit=inHg
